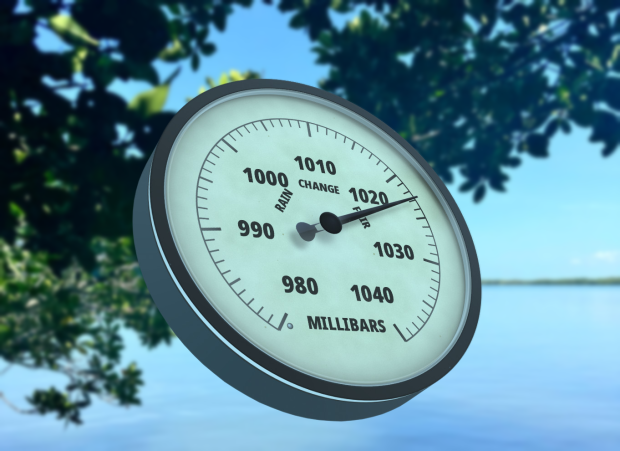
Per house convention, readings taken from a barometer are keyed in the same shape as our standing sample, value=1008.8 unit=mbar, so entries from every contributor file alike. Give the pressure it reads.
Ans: value=1023 unit=mbar
